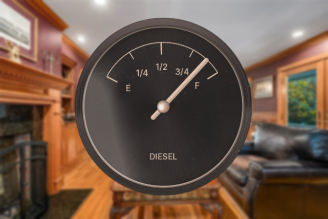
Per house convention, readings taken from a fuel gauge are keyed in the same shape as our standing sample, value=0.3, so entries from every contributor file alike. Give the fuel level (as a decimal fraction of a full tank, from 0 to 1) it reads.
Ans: value=0.875
